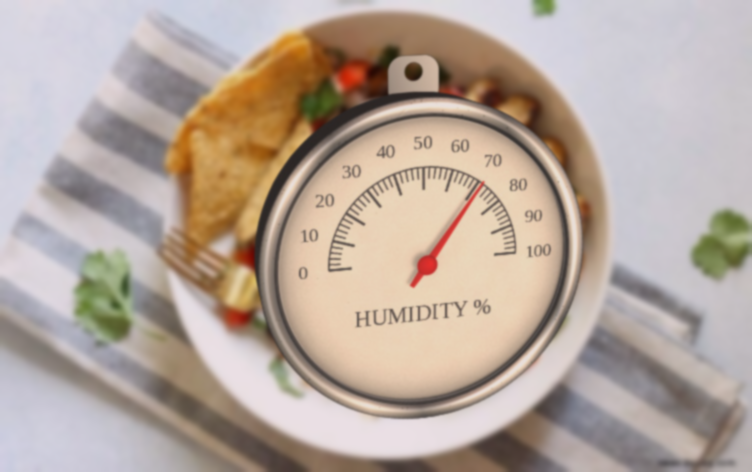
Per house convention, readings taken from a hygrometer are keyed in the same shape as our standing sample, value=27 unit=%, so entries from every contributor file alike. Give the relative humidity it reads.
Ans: value=70 unit=%
